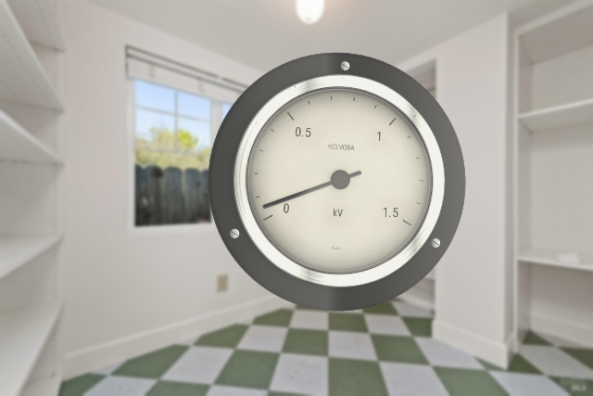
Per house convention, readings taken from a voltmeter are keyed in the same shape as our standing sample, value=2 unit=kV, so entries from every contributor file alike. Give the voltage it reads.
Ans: value=0.05 unit=kV
